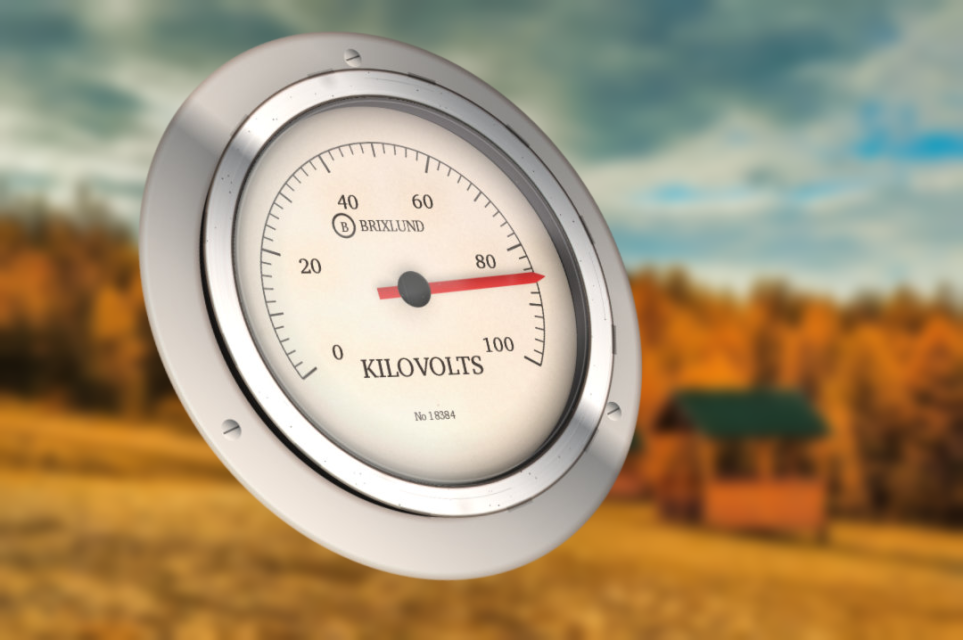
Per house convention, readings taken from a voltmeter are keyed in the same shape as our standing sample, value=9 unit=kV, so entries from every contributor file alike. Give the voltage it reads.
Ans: value=86 unit=kV
